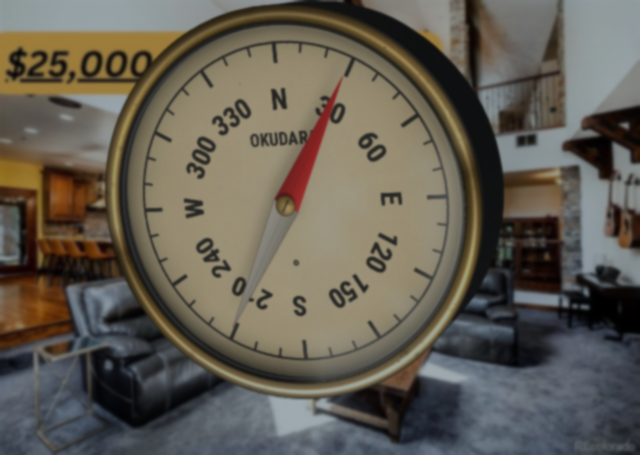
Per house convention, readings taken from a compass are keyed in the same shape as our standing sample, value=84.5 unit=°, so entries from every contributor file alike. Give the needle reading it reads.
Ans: value=30 unit=°
